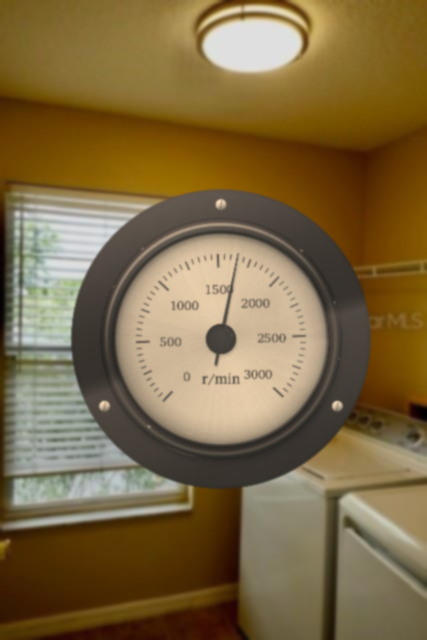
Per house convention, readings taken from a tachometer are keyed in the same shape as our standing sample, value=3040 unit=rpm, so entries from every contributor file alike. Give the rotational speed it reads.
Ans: value=1650 unit=rpm
